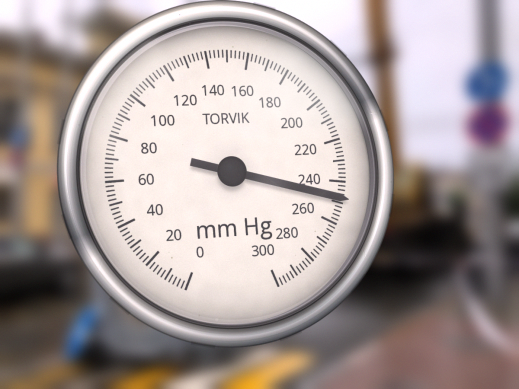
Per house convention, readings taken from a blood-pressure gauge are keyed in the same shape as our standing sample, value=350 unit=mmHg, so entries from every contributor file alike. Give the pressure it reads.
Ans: value=248 unit=mmHg
